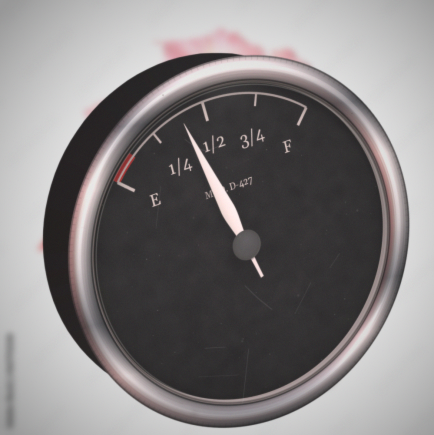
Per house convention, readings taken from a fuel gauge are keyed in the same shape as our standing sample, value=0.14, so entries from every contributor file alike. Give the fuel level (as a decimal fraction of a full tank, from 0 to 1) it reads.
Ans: value=0.375
